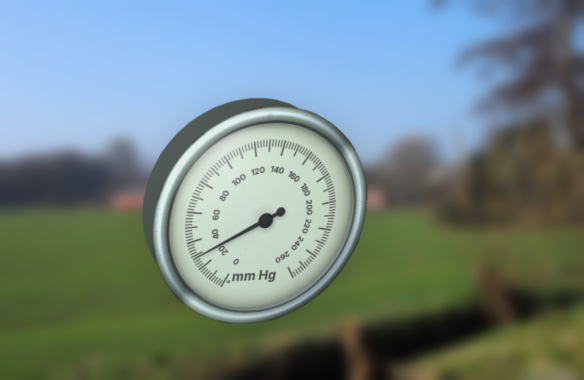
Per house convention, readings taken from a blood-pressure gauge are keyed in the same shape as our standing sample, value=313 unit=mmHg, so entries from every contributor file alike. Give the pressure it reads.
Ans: value=30 unit=mmHg
